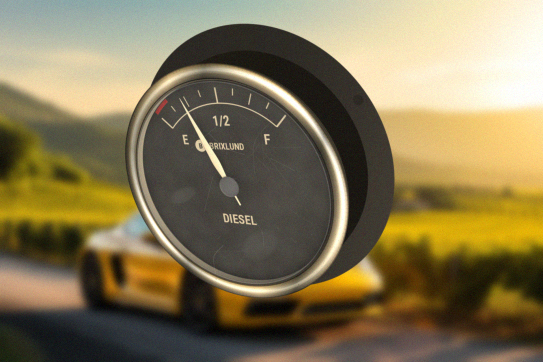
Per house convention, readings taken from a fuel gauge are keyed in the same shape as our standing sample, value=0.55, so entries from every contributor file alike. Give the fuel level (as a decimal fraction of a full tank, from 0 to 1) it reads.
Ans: value=0.25
